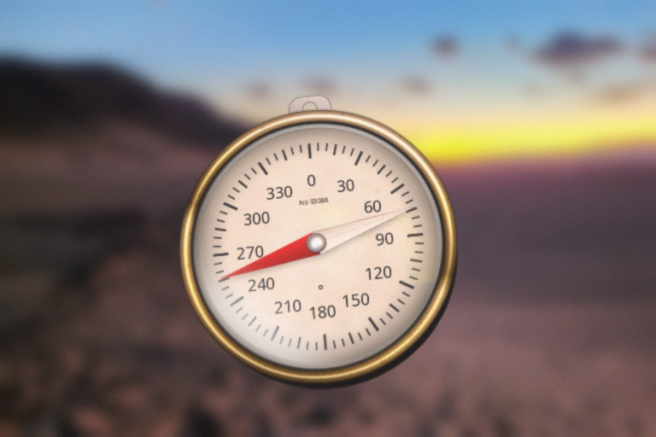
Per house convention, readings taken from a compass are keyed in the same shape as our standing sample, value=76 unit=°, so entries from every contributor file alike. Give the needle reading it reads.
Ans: value=255 unit=°
